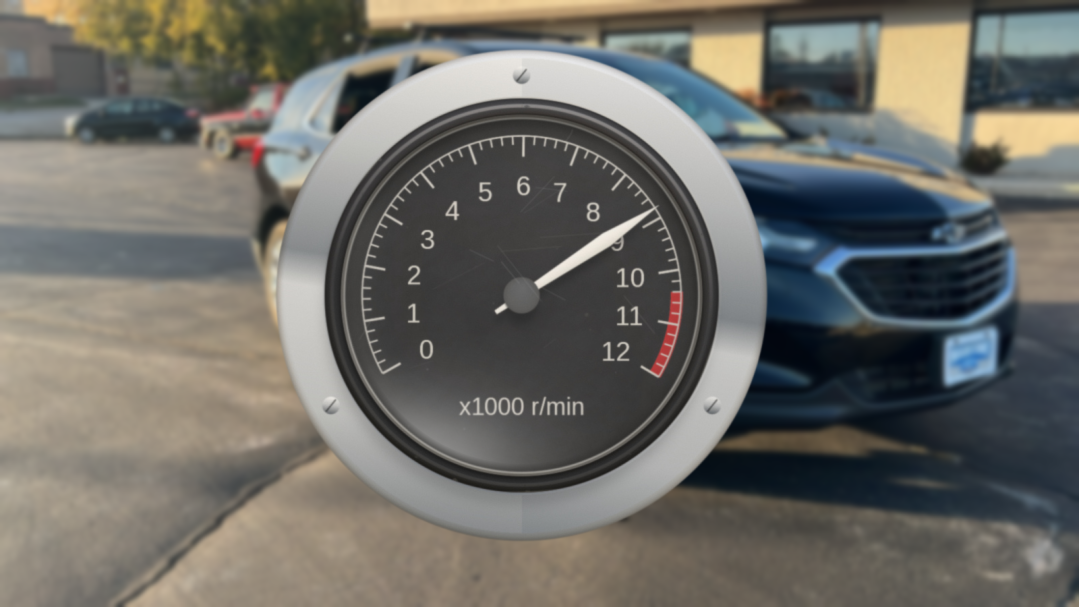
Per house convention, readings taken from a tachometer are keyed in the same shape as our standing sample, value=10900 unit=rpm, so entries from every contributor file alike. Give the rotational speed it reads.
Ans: value=8800 unit=rpm
